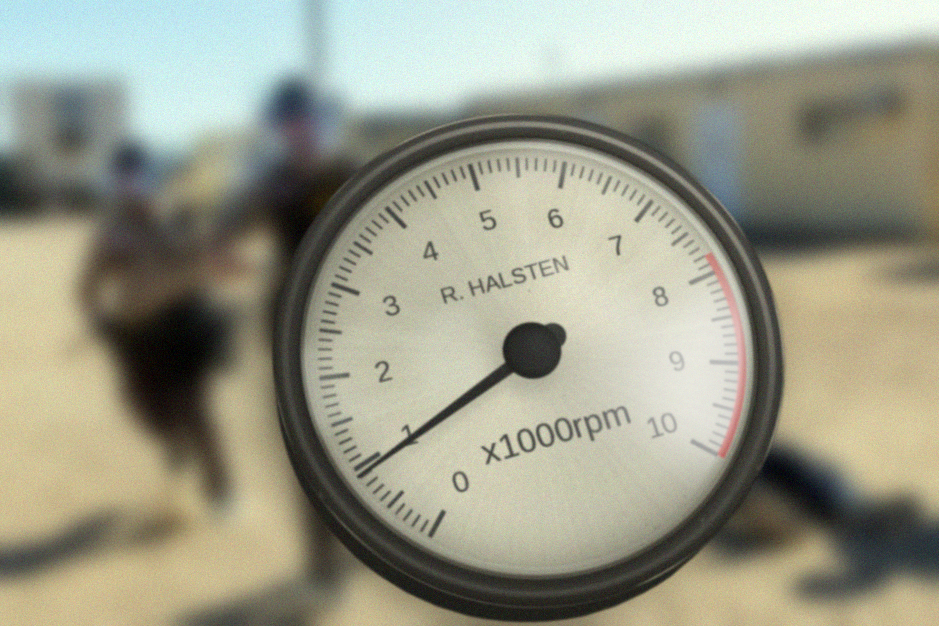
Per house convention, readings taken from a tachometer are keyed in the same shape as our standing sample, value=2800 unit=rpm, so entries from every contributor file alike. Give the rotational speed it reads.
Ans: value=900 unit=rpm
